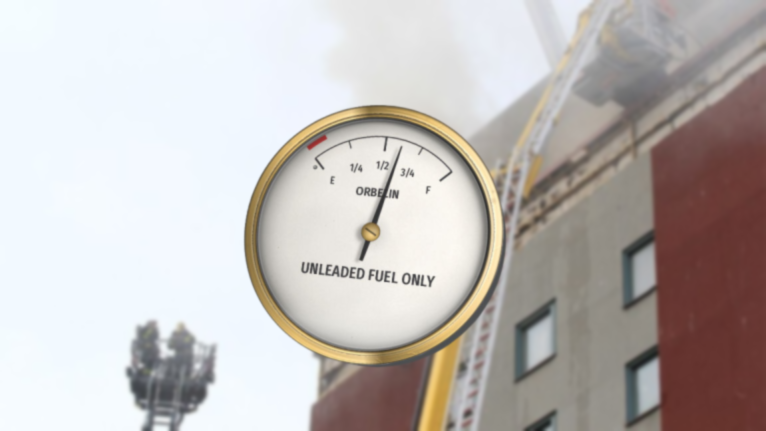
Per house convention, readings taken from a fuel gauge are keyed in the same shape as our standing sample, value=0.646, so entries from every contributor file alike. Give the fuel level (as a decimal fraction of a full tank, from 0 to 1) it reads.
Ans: value=0.625
